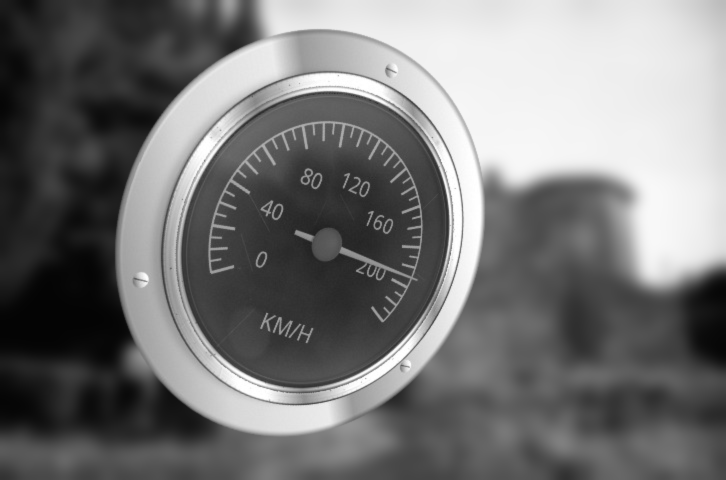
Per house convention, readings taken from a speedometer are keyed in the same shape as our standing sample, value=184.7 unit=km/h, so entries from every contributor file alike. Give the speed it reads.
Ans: value=195 unit=km/h
